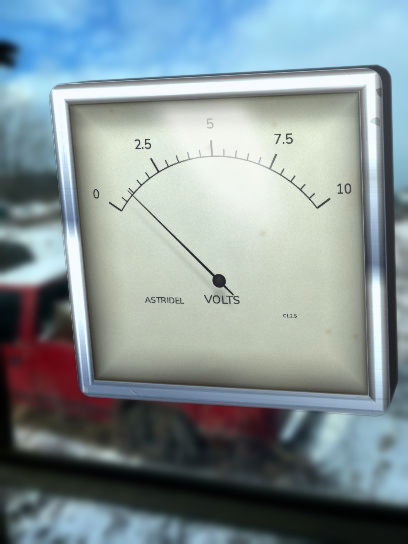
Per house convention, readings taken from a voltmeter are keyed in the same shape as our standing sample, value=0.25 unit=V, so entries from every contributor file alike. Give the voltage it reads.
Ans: value=1 unit=V
